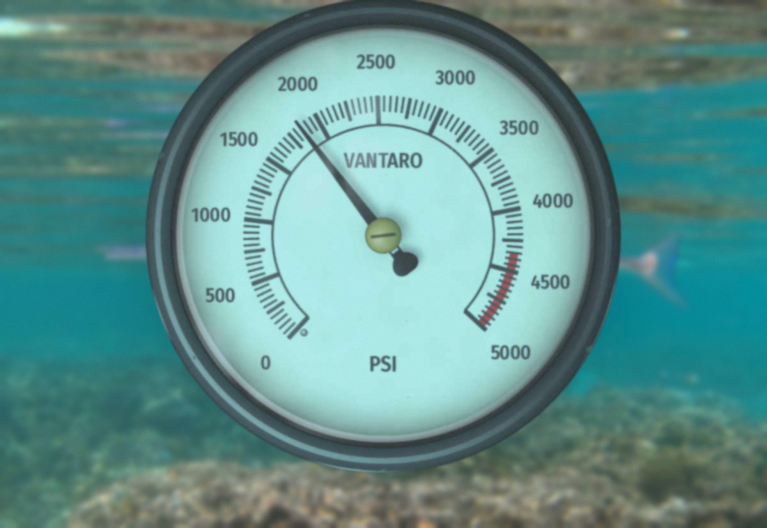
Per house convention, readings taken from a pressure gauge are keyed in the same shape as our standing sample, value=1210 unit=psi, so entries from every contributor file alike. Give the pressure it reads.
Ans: value=1850 unit=psi
